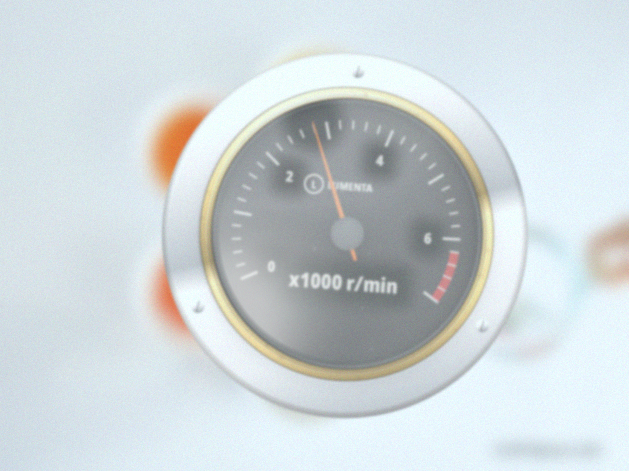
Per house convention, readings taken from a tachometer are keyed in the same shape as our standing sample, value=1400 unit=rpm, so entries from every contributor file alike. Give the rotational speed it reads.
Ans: value=2800 unit=rpm
